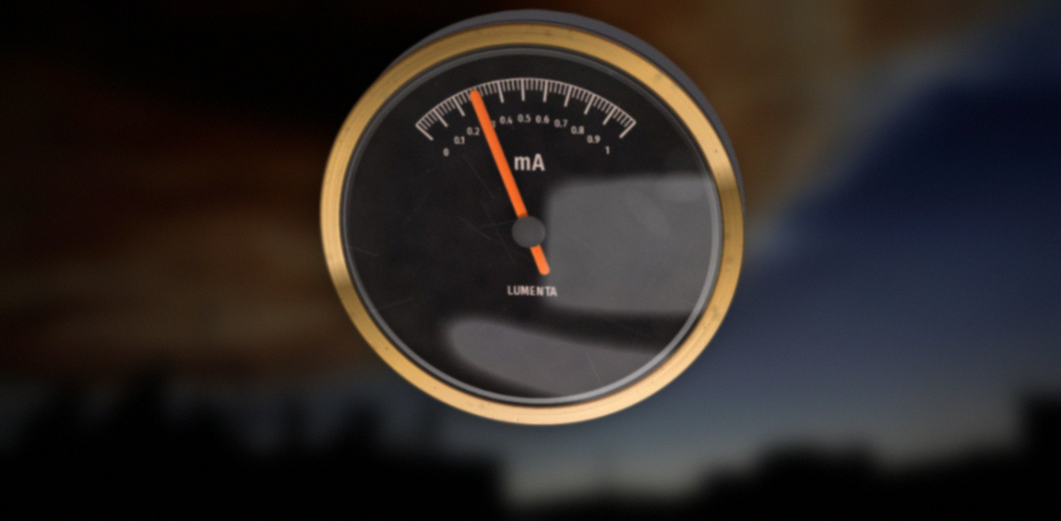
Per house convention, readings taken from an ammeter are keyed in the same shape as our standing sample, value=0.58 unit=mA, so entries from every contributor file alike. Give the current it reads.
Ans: value=0.3 unit=mA
